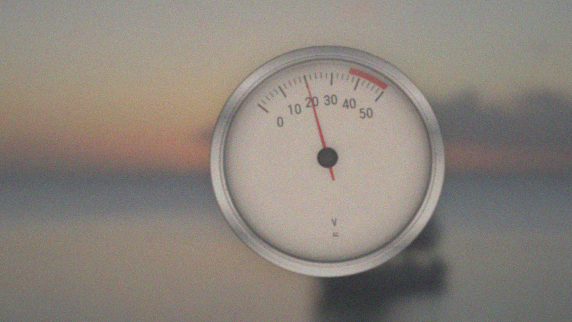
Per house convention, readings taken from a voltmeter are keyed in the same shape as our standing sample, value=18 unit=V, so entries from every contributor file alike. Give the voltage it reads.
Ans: value=20 unit=V
